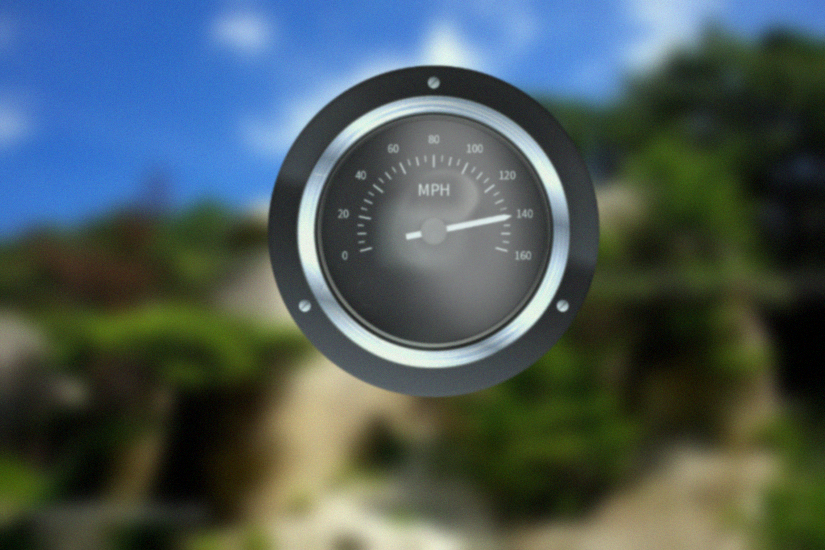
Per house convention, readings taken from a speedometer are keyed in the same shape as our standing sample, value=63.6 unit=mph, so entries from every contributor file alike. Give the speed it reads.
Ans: value=140 unit=mph
